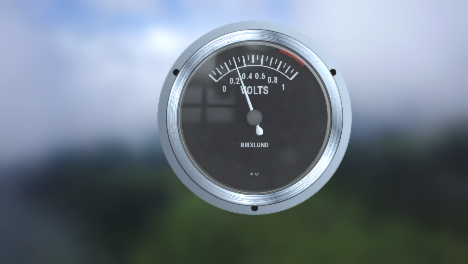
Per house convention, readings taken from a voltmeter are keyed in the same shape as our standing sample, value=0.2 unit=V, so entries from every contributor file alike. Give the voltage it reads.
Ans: value=0.3 unit=V
